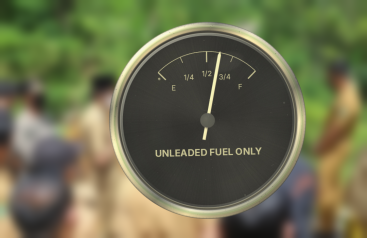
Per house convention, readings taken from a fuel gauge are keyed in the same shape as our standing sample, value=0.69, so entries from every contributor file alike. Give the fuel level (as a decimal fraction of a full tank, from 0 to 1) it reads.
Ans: value=0.625
